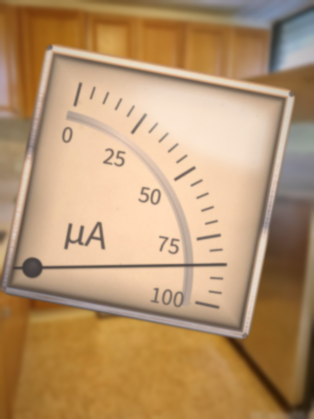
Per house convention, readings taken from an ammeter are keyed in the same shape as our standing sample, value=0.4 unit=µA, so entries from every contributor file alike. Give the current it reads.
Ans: value=85 unit=µA
